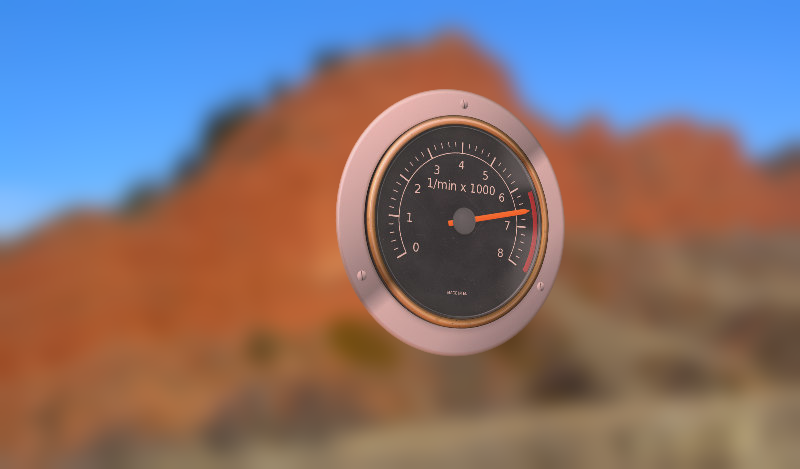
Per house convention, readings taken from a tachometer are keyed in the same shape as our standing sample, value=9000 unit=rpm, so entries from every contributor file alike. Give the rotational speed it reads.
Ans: value=6600 unit=rpm
